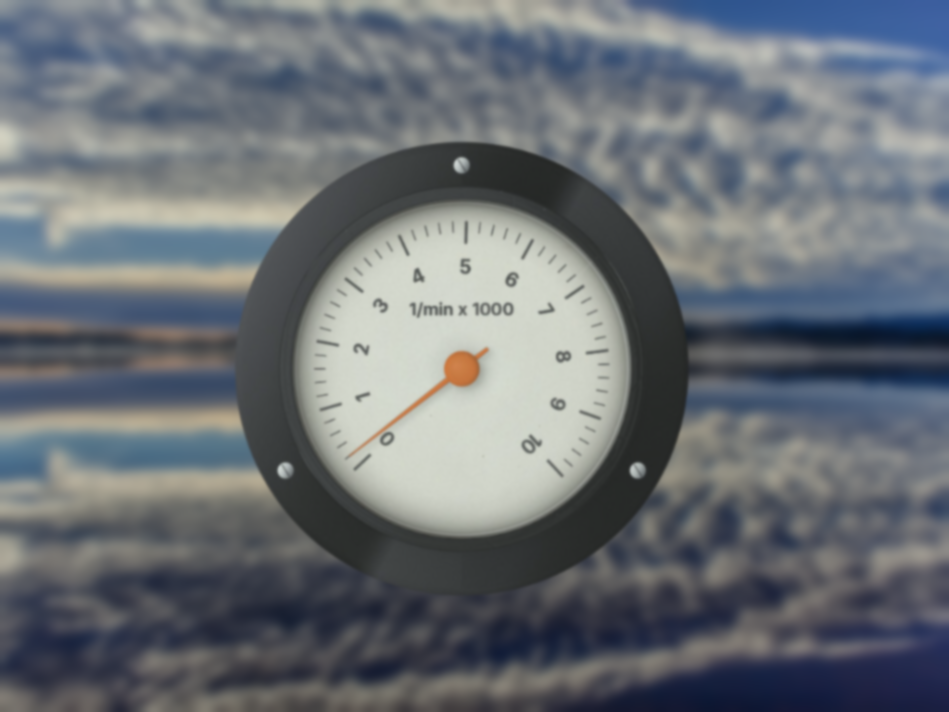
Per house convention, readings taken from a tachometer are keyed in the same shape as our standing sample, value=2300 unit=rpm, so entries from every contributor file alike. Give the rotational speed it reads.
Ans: value=200 unit=rpm
